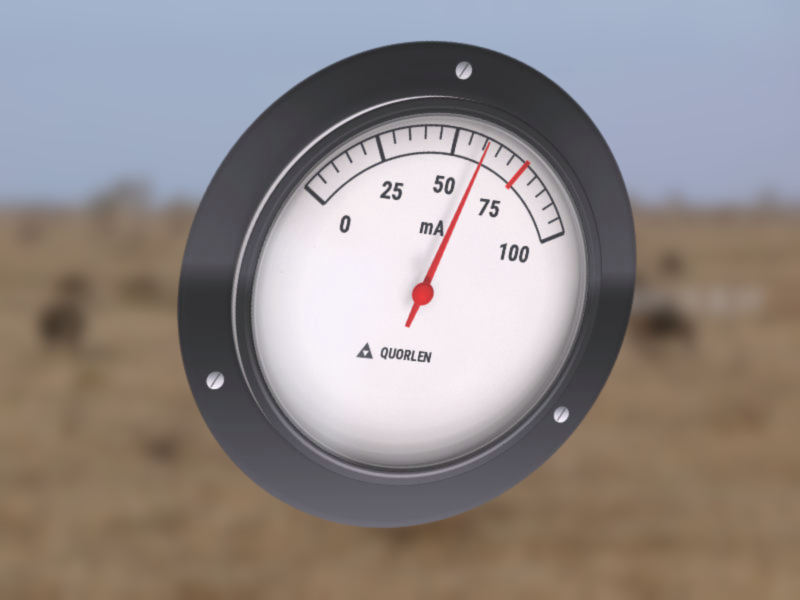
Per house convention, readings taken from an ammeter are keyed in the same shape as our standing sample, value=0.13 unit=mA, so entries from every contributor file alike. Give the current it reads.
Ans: value=60 unit=mA
